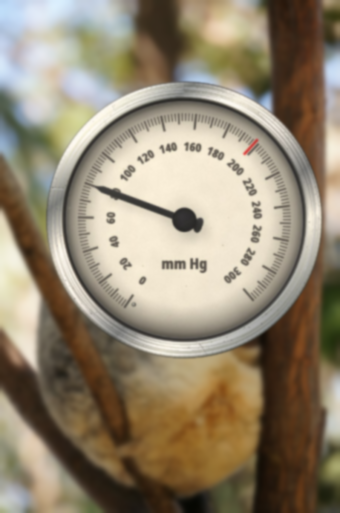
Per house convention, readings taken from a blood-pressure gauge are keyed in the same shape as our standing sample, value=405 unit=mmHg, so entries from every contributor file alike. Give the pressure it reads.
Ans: value=80 unit=mmHg
